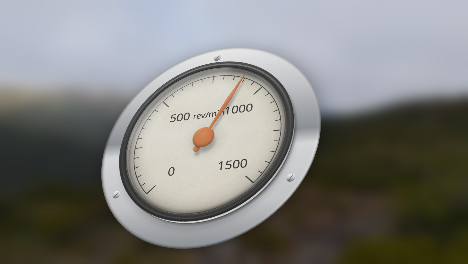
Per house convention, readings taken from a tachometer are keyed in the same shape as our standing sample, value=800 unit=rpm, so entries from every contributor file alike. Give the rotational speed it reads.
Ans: value=900 unit=rpm
